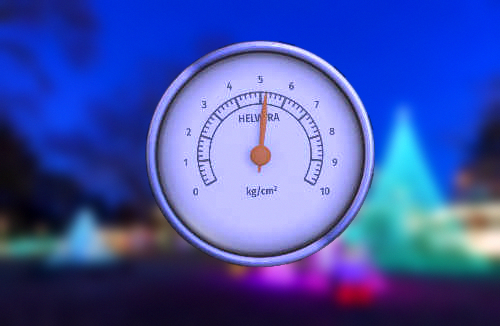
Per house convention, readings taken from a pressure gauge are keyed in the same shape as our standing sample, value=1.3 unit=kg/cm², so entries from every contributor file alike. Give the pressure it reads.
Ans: value=5.2 unit=kg/cm²
